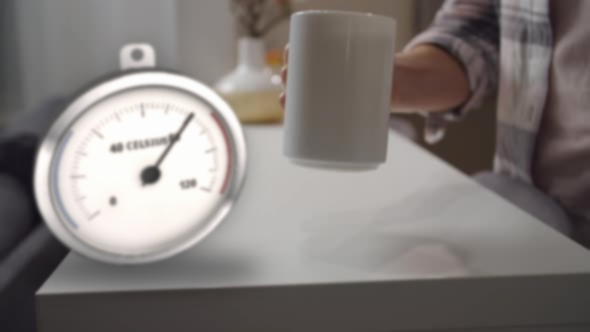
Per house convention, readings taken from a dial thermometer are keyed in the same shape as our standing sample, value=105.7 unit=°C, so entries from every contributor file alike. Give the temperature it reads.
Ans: value=80 unit=°C
